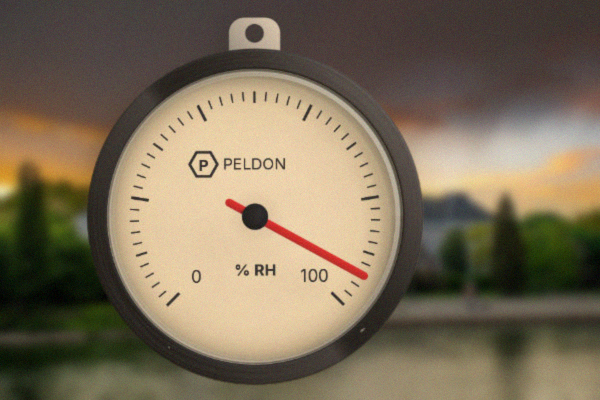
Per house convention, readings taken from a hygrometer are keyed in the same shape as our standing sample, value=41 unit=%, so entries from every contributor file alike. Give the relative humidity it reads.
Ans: value=94 unit=%
